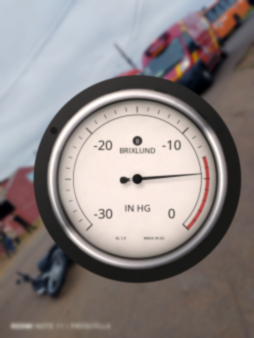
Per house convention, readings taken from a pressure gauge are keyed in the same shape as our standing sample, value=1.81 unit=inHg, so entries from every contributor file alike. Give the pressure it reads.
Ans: value=-5.5 unit=inHg
